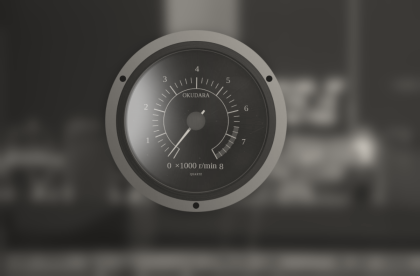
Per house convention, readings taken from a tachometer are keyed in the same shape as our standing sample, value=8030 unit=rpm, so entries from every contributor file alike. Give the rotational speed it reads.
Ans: value=200 unit=rpm
